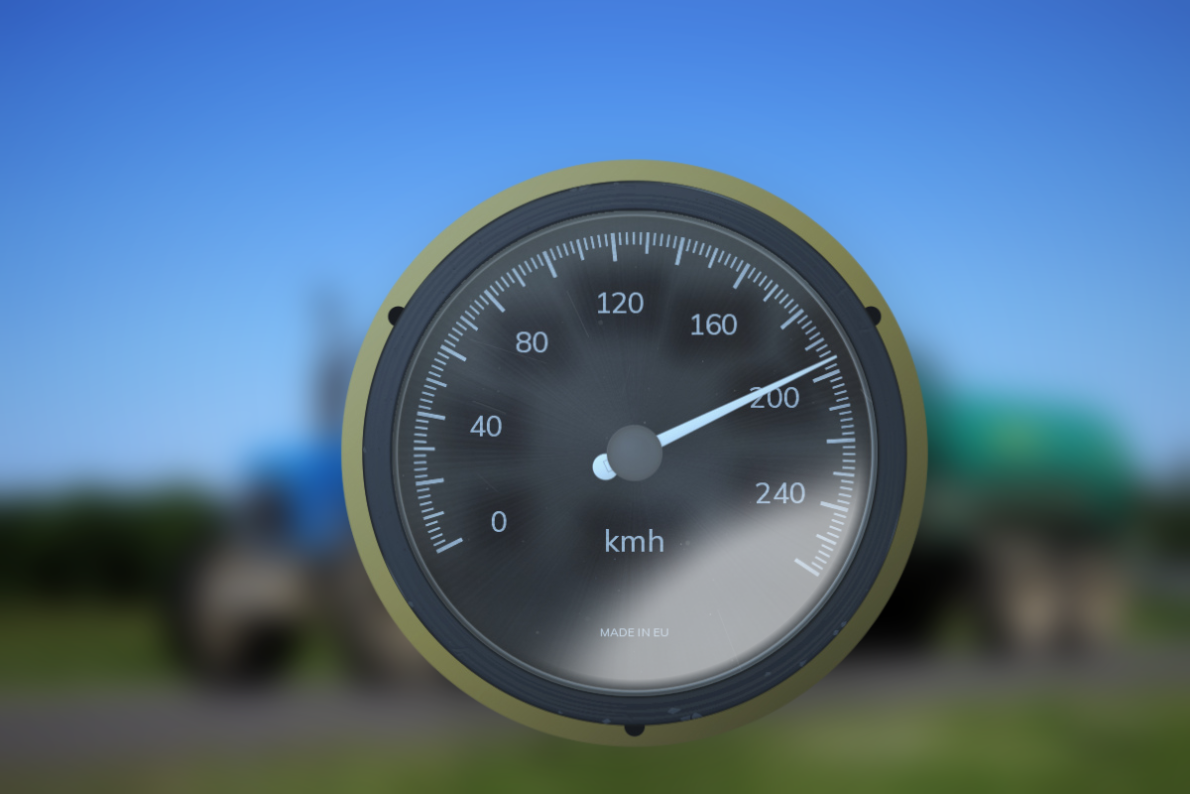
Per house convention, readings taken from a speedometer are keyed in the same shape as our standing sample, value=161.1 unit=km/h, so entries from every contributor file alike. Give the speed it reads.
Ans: value=196 unit=km/h
